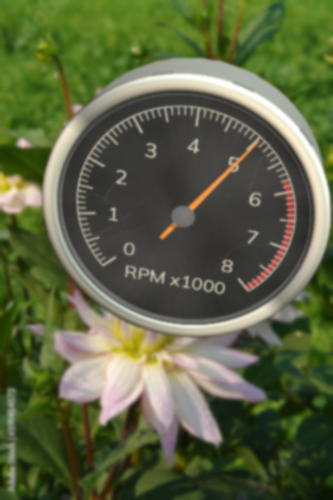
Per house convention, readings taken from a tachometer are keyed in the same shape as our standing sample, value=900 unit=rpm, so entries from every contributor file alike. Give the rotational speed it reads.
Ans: value=5000 unit=rpm
